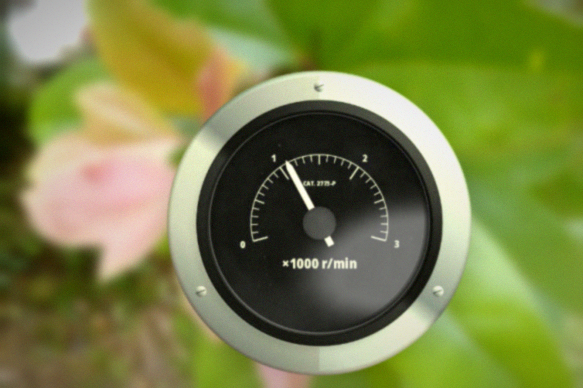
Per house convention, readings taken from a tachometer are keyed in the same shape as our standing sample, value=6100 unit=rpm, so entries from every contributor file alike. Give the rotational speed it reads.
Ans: value=1100 unit=rpm
